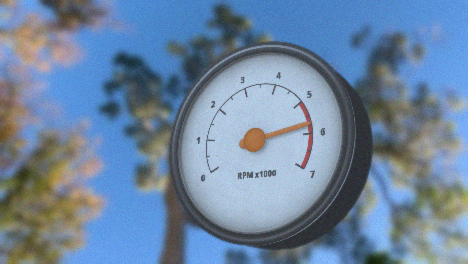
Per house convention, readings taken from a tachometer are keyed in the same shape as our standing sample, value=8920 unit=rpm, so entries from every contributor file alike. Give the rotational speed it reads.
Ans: value=5750 unit=rpm
